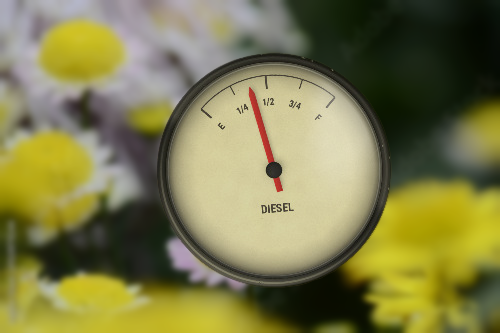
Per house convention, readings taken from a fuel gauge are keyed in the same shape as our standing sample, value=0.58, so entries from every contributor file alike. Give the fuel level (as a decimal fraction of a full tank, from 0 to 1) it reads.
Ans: value=0.375
